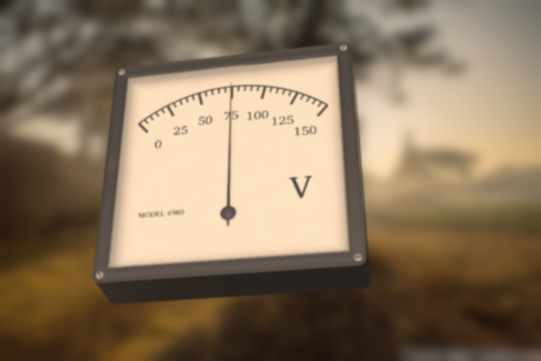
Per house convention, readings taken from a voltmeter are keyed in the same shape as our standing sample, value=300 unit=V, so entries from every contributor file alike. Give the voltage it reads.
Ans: value=75 unit=V
